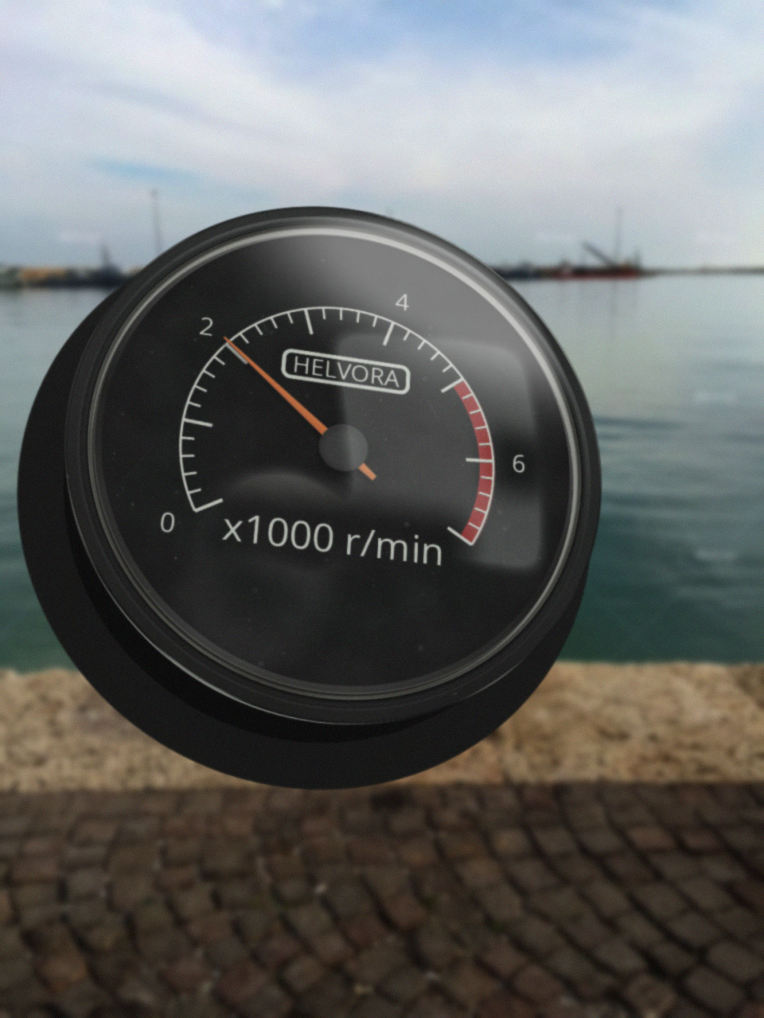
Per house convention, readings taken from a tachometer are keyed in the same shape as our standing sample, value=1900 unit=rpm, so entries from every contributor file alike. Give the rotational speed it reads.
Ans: value=2000 unit=rpm
